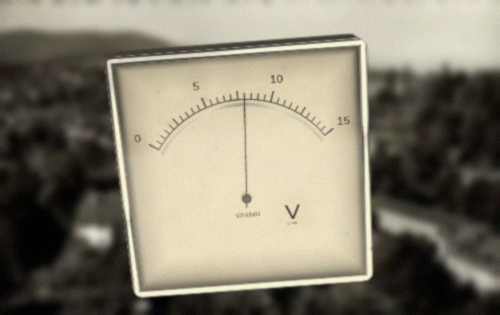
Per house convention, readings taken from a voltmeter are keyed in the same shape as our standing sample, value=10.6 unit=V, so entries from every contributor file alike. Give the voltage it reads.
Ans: value=8 unit=V
